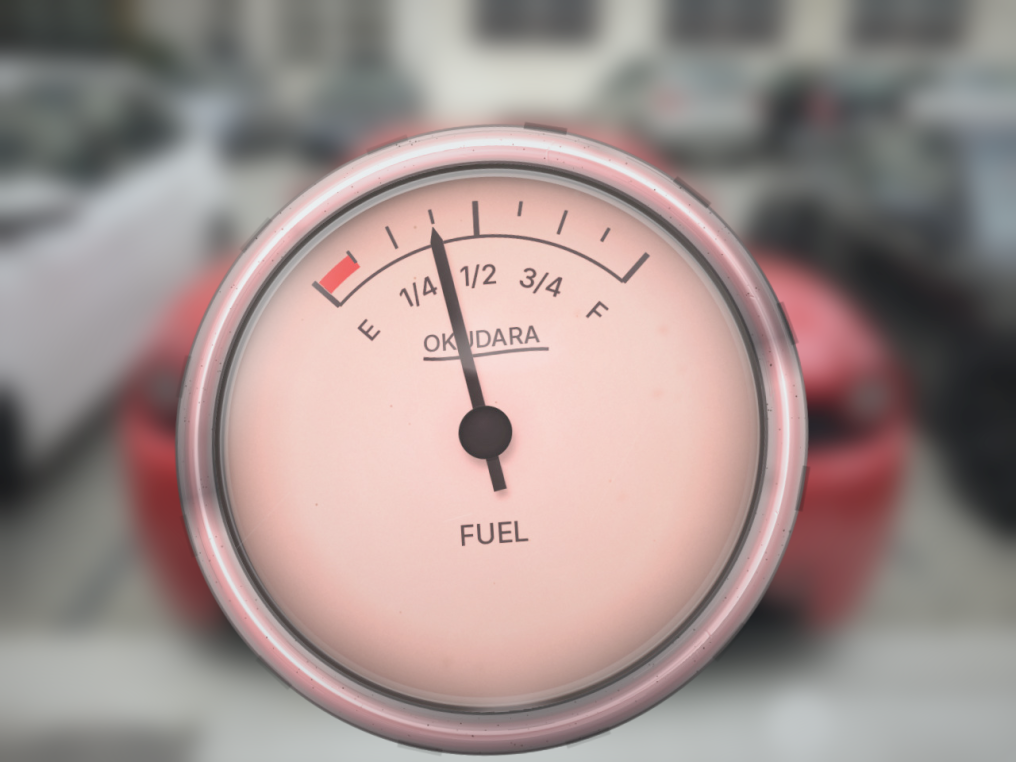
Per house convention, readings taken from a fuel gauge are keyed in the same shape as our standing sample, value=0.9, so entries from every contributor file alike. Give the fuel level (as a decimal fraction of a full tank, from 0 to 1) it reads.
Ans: value=0.375
